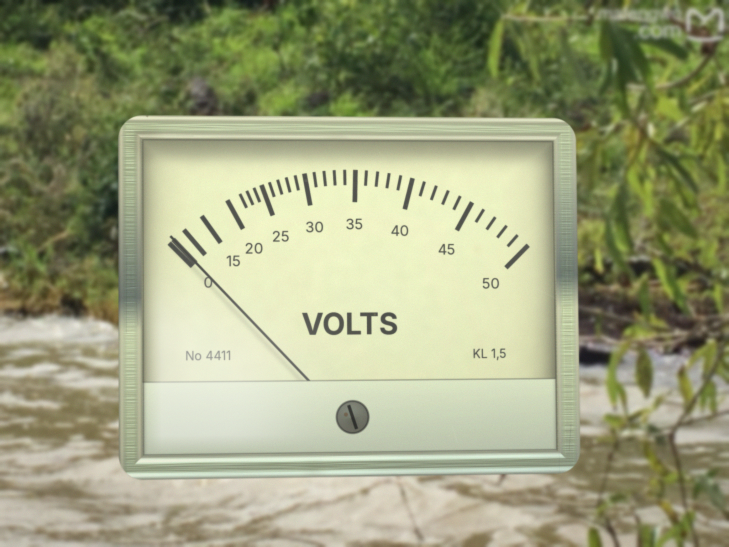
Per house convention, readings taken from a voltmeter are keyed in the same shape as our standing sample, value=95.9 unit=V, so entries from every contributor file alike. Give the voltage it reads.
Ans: value=5 unit=V
